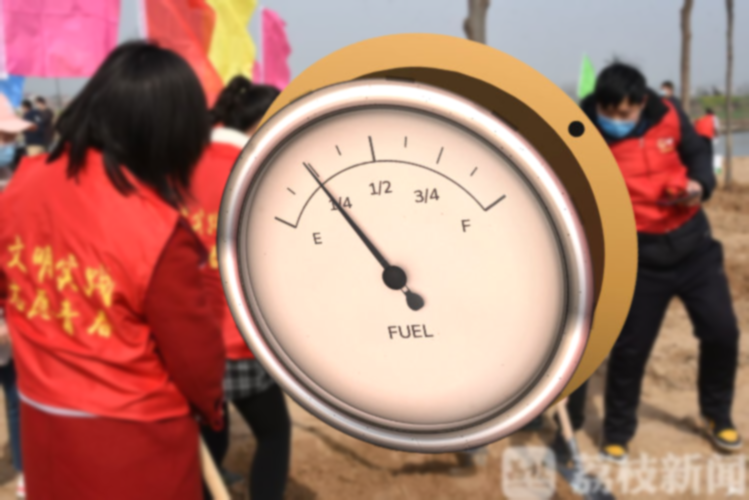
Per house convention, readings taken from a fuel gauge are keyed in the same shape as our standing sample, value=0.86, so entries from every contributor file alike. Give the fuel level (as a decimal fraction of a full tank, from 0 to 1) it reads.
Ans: value=0.25
